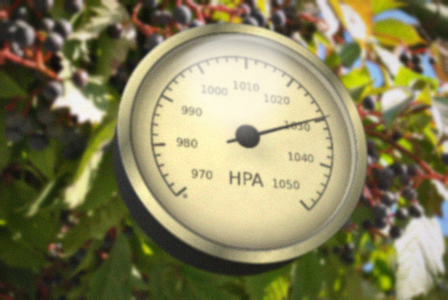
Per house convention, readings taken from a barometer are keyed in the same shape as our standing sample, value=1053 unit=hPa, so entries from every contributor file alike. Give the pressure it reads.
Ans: value=1030 unit=hPa
